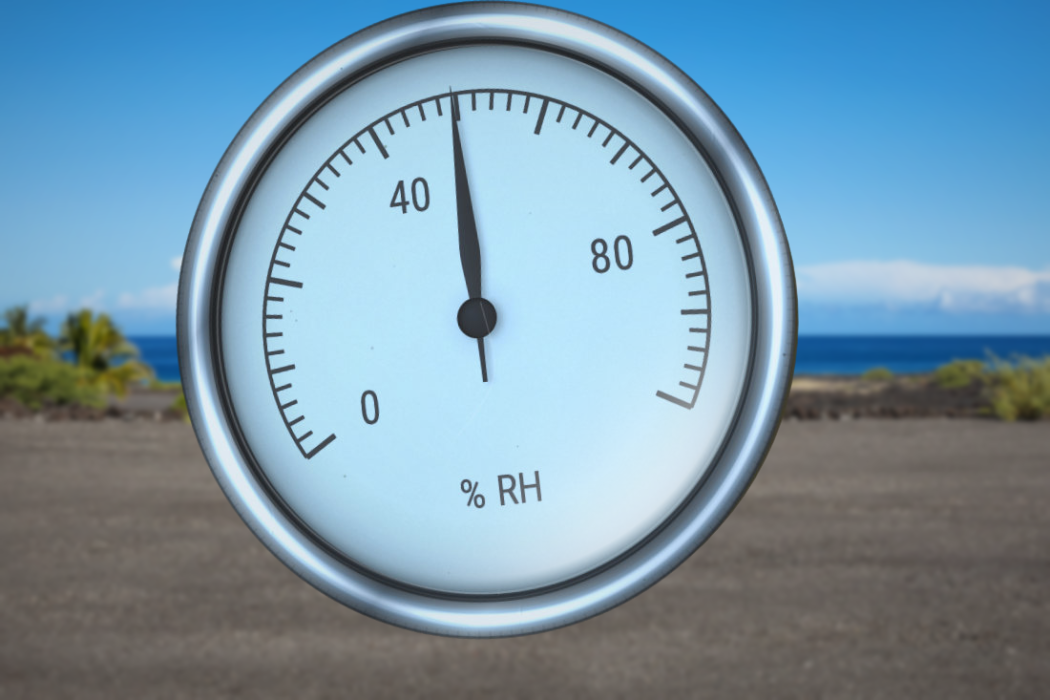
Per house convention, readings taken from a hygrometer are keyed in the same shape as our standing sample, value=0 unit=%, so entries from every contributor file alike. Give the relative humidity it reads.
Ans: value=50 unit=%
